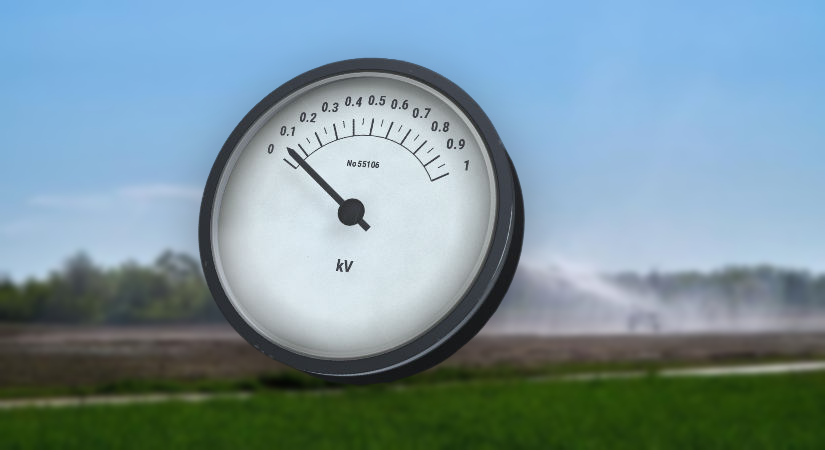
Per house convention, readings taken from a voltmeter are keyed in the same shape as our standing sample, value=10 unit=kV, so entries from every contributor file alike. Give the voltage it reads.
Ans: value=0.05 unit=kV
